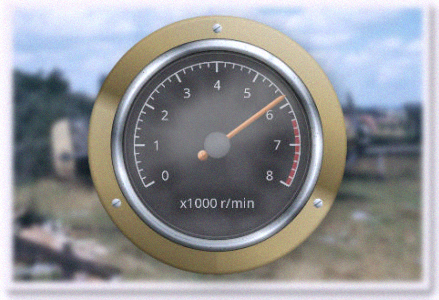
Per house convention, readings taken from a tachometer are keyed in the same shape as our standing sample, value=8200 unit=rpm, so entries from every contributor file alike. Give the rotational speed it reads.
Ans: value=5800 unit=rpm
